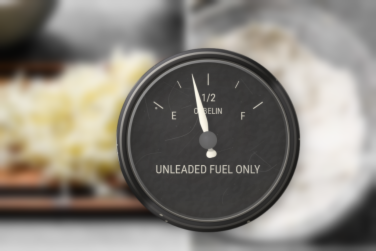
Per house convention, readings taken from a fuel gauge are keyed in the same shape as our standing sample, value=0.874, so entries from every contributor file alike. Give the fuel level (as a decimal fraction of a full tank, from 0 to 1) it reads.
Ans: value=0.375
